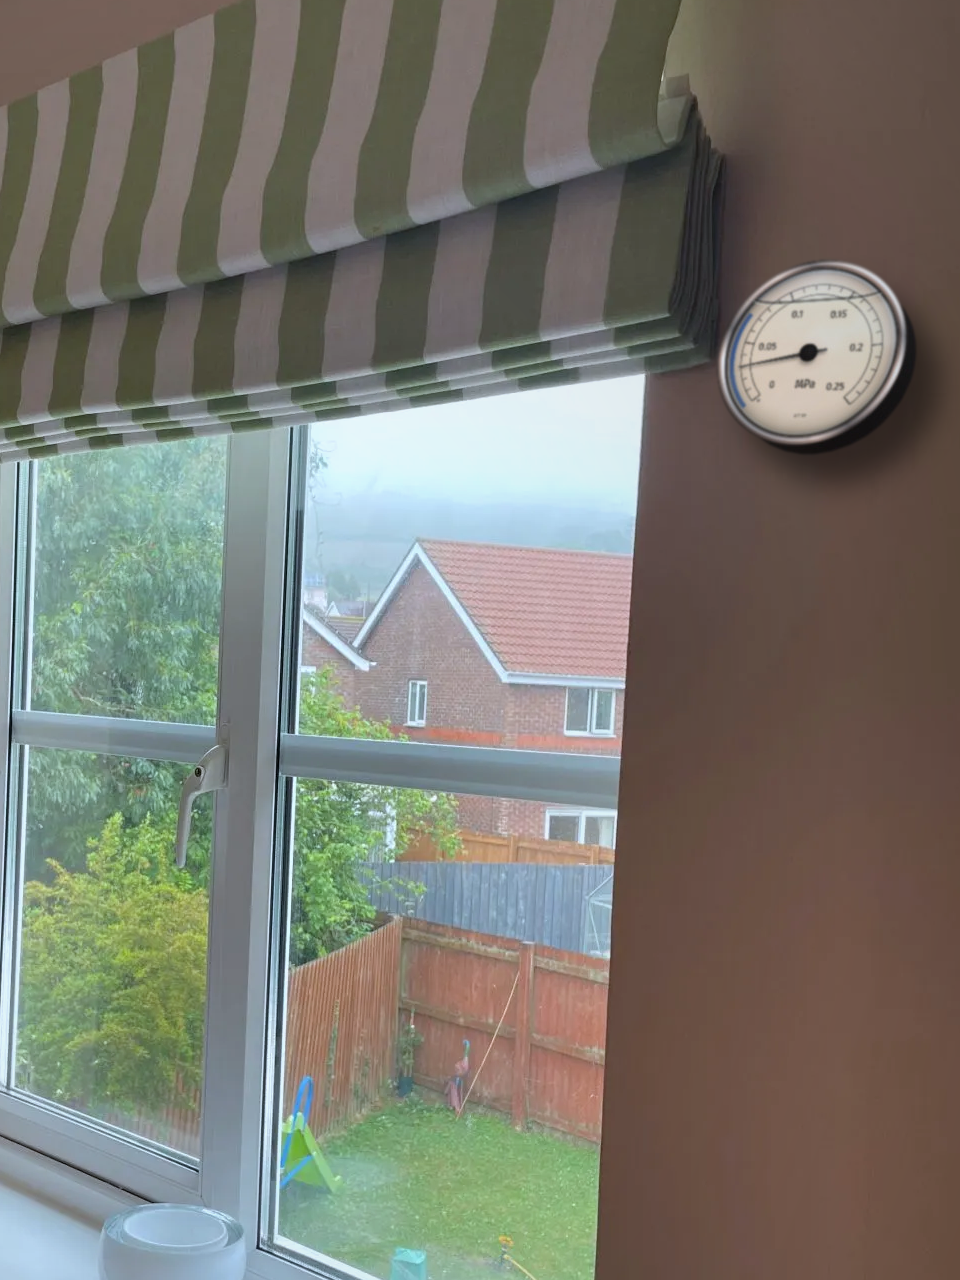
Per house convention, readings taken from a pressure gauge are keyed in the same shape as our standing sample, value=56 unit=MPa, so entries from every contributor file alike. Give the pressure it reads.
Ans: value=0.03 unit=MPa
